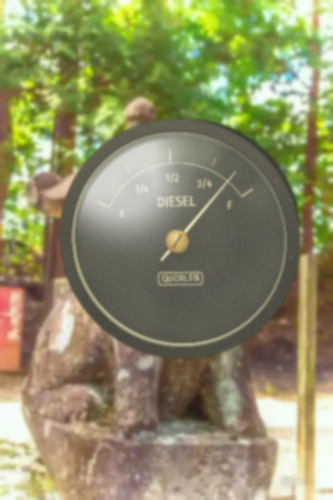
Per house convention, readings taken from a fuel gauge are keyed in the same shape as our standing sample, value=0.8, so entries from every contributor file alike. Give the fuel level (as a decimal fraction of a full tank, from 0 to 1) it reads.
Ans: value=0.875
